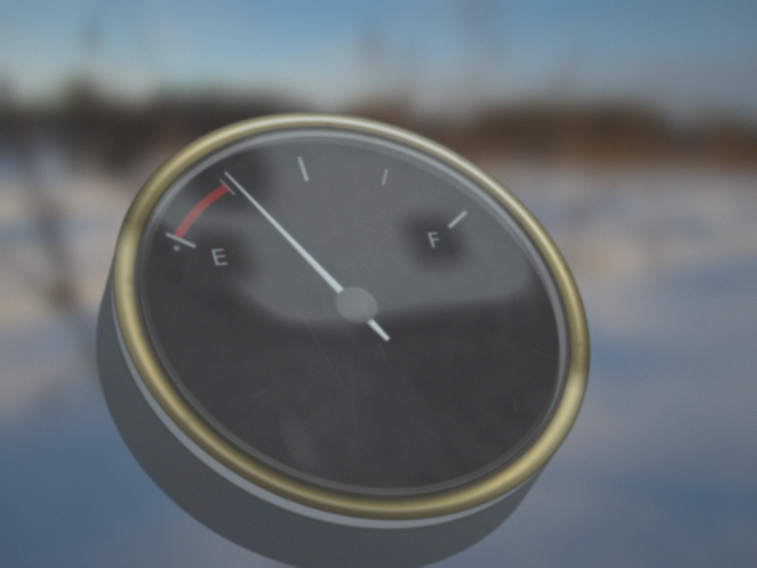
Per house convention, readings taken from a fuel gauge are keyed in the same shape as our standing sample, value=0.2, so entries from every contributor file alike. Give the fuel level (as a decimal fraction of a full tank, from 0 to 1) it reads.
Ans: value=0.25
